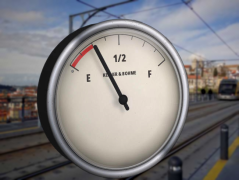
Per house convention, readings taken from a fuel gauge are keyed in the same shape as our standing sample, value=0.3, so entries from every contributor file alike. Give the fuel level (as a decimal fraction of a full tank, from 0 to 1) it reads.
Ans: value=0.25
